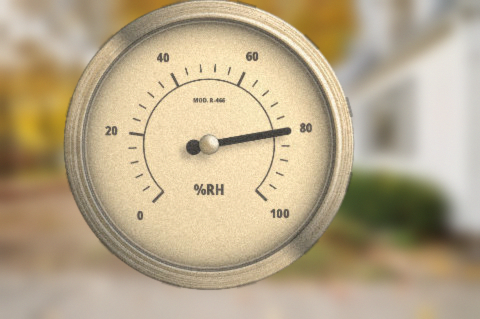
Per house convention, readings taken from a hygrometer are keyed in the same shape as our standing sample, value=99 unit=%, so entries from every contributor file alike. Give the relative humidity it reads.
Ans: value=80 unit=%
